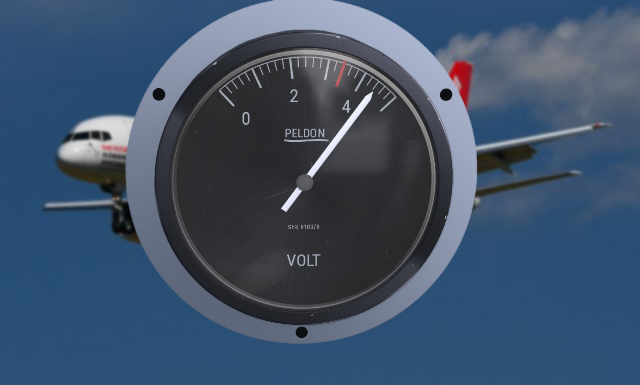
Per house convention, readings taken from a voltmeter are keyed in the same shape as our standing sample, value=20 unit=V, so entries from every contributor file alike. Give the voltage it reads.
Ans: value=4.4 unit=V
